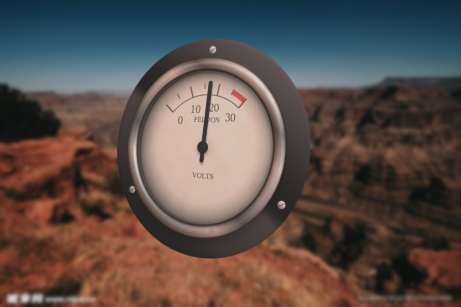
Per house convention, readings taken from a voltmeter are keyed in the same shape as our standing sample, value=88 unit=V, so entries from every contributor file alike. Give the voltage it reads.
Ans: value=17.5 unit=V
